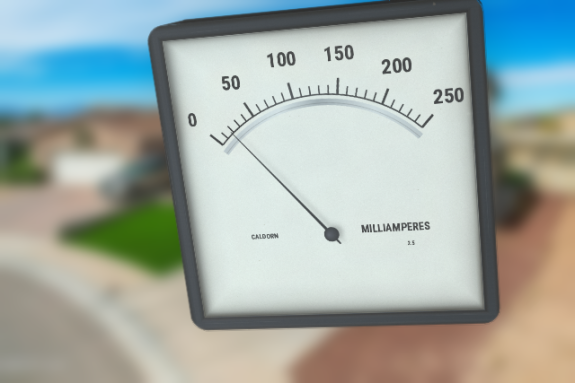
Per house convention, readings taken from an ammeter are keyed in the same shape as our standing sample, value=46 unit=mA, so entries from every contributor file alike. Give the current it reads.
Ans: value=20 unit=mA
